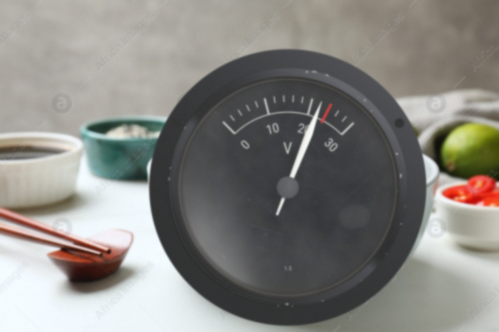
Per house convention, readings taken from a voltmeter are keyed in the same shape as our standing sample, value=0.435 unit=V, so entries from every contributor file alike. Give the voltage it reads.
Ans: value=22 unit=V
